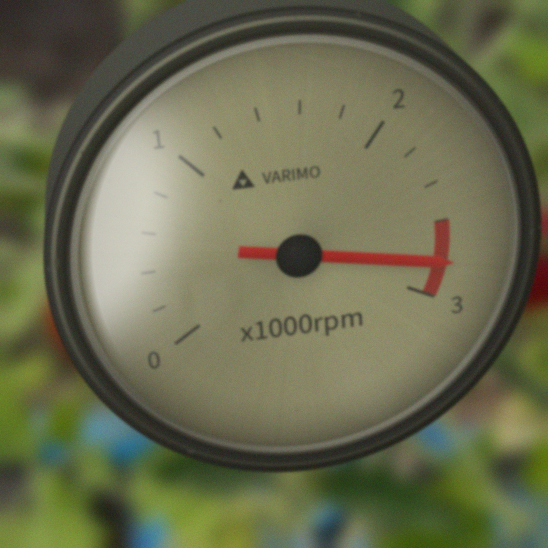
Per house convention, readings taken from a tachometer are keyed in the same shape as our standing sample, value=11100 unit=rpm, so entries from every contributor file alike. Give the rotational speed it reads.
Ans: value=2800 unit=rpm
